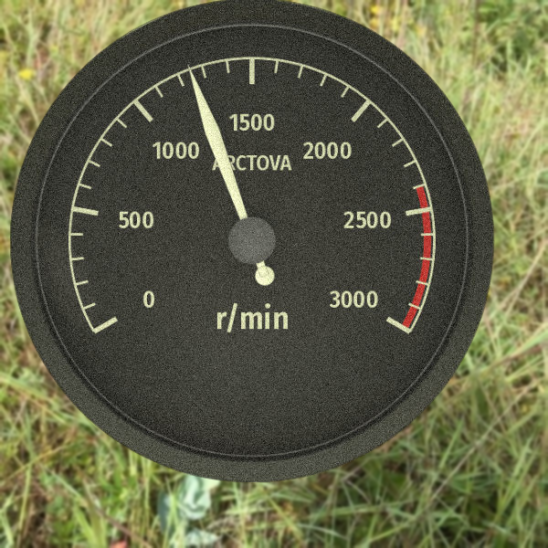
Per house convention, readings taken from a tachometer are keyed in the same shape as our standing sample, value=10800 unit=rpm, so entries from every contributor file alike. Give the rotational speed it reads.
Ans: value=1250 unit=rpm
